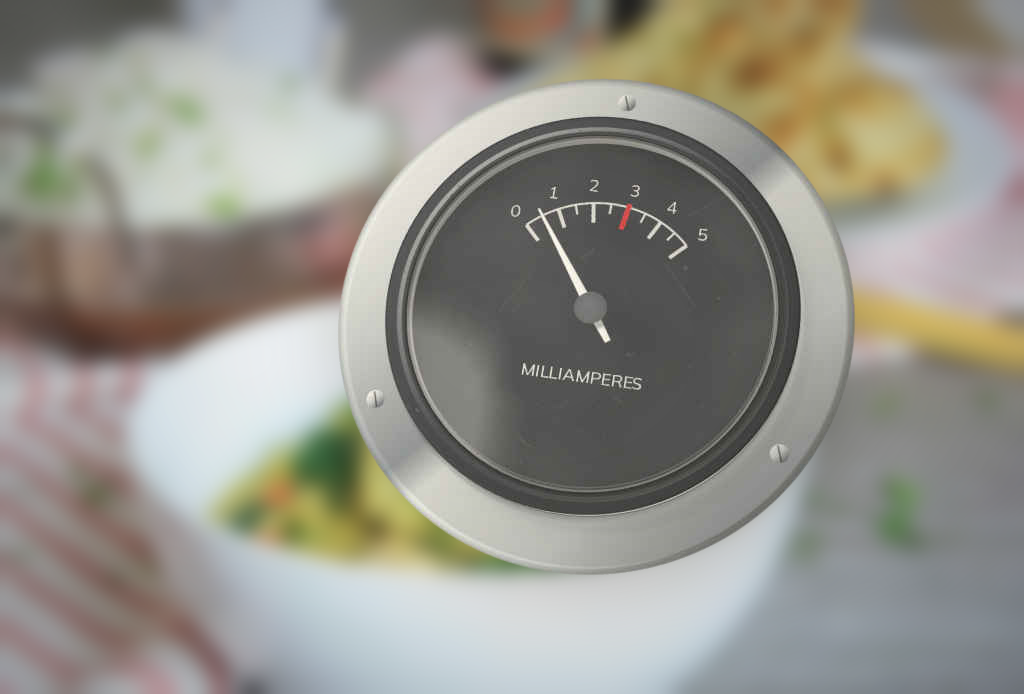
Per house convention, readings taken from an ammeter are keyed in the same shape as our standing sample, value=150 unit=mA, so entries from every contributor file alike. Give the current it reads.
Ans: value=0.5 unit=mA
